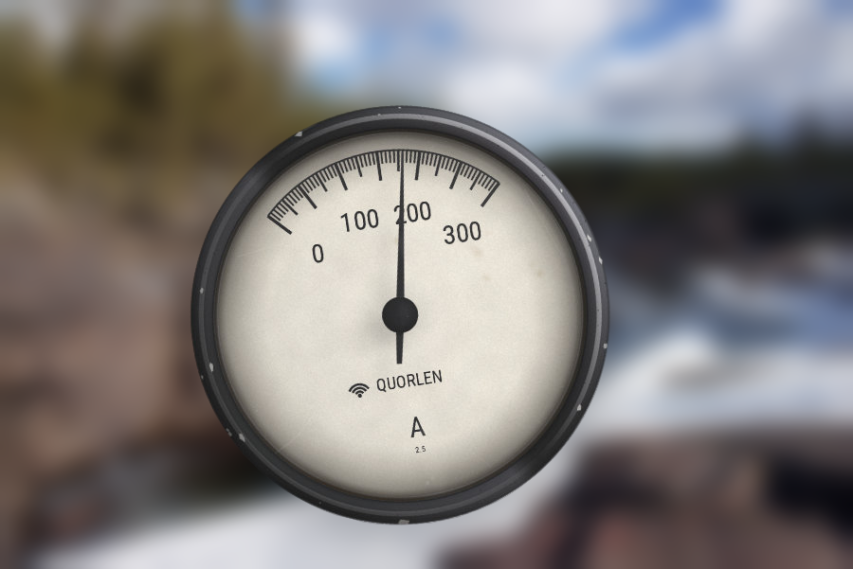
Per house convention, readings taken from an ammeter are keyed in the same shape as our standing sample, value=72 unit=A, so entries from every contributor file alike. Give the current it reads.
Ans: value=180 unit=A
